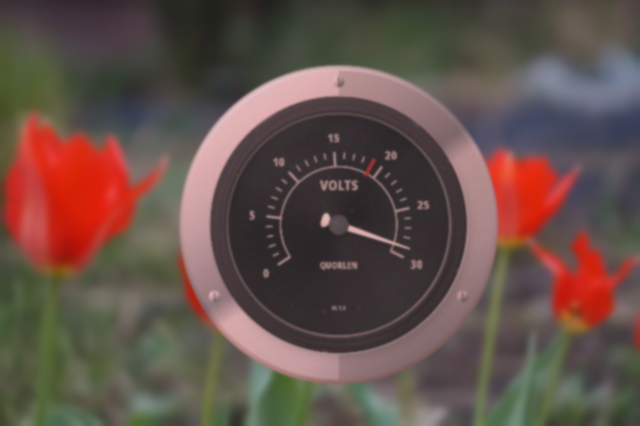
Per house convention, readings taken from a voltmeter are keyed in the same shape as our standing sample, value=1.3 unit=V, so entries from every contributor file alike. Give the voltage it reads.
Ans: value=29 unit=V
